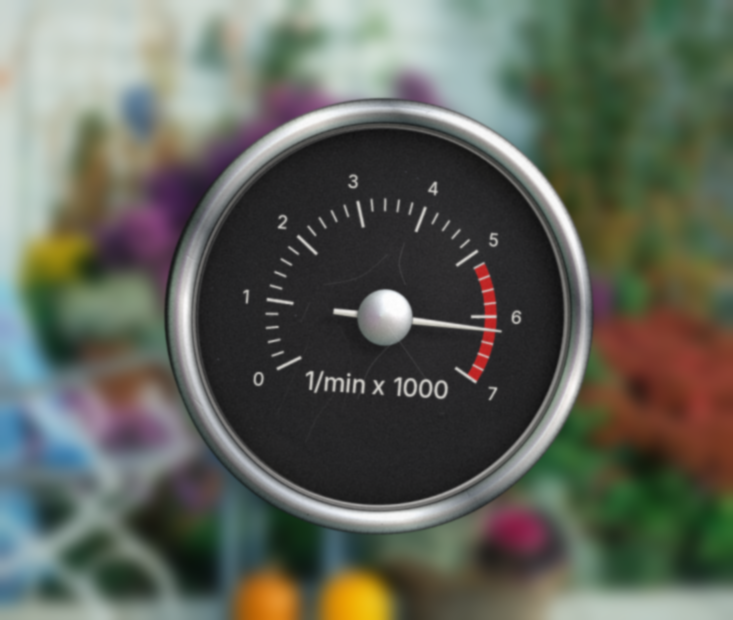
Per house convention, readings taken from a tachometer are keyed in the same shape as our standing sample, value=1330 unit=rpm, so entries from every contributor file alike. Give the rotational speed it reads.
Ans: value=6200 unit=rpm
